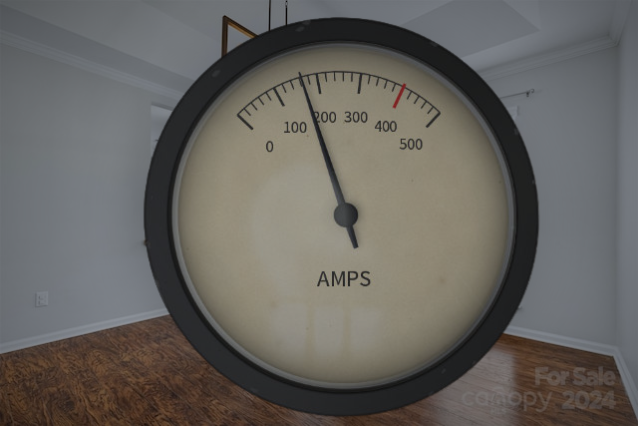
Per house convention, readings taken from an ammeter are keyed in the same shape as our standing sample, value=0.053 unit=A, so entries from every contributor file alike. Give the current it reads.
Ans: value=160 unit=A
